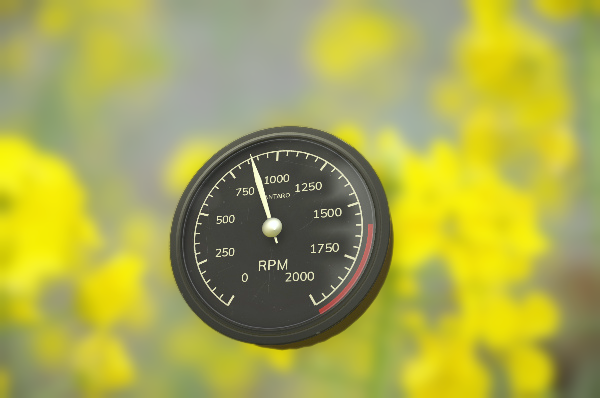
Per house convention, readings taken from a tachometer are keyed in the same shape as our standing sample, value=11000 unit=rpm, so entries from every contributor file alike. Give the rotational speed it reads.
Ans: value=875 unit=rpm
